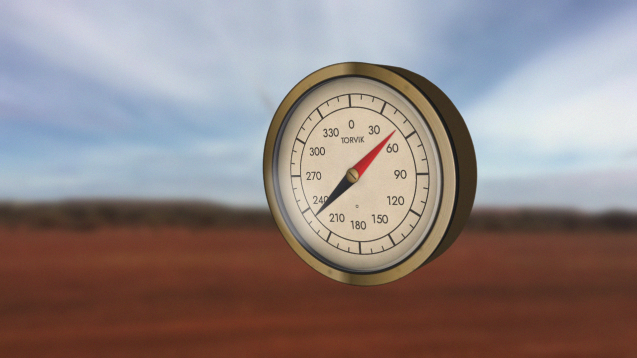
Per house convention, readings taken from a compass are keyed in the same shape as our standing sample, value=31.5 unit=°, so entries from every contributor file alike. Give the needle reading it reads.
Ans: value=50 unit=°
